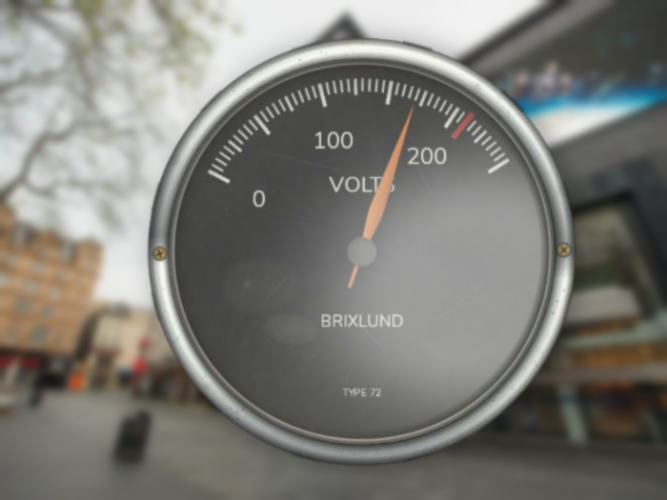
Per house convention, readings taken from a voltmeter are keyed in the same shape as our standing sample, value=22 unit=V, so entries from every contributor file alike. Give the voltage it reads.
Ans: value=170 unit=V
